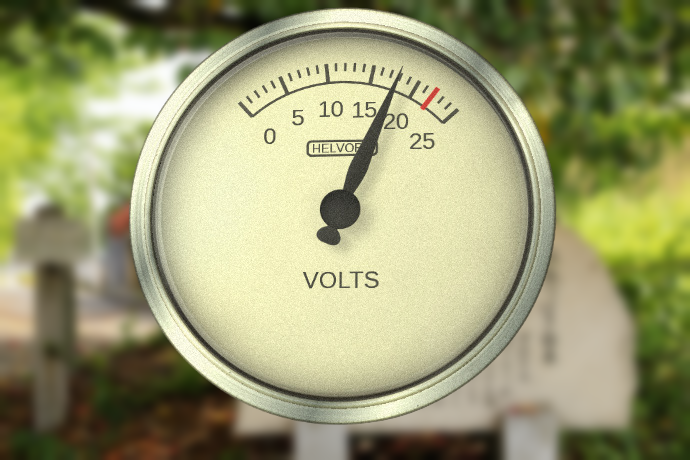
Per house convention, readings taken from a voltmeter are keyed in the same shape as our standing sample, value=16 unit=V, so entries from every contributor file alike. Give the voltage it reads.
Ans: value=18 unit=V
